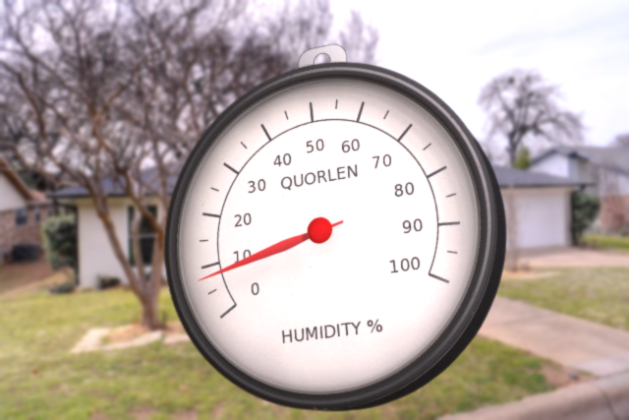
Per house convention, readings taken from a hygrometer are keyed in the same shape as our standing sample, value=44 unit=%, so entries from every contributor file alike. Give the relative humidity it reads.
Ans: value=7.5 unit=%
